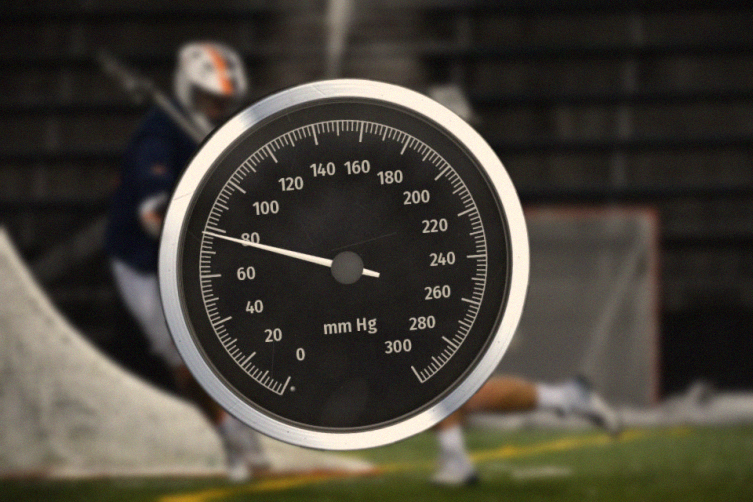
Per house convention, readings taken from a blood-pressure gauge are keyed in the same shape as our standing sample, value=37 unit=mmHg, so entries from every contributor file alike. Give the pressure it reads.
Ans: value=78 unit=mmHg
